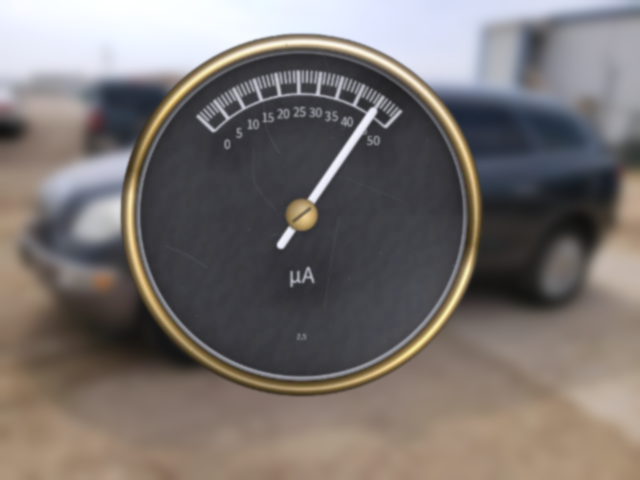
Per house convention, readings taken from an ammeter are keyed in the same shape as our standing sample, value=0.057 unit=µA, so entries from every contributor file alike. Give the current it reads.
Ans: value=45 unit=µA
